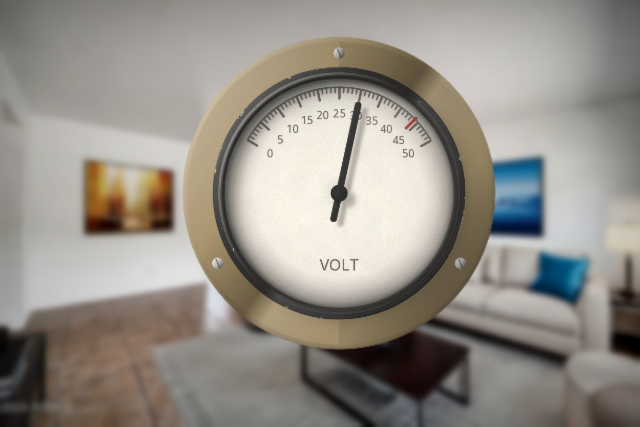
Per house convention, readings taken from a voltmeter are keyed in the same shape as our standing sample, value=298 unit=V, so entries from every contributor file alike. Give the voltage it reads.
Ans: value=30 unit=V
